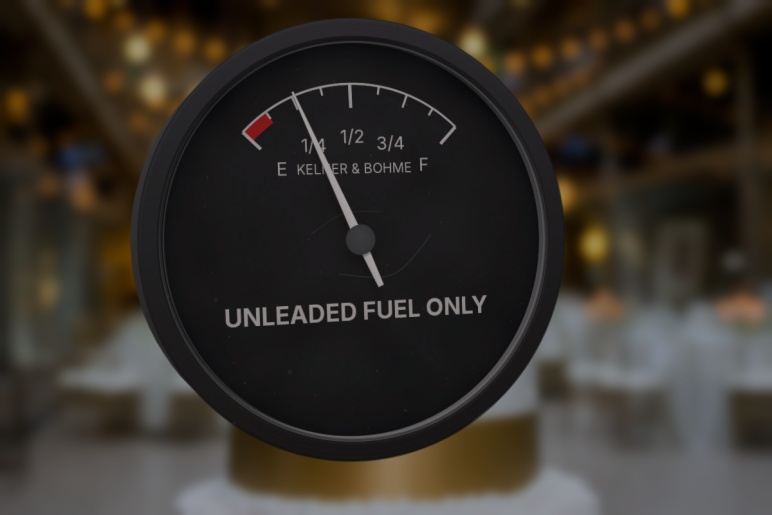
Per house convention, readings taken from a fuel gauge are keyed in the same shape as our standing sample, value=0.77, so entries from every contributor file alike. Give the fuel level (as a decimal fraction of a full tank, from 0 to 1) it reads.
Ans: value=0.25
